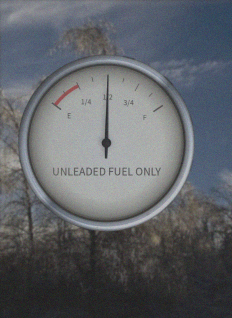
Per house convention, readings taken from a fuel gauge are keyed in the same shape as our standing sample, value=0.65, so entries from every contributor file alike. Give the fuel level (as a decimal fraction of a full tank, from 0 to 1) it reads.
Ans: value=0.5
